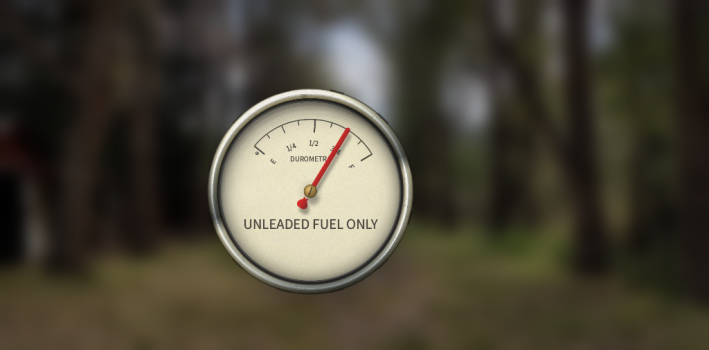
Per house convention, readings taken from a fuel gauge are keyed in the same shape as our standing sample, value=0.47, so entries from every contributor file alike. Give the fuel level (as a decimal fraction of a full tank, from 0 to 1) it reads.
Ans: value=0.75
